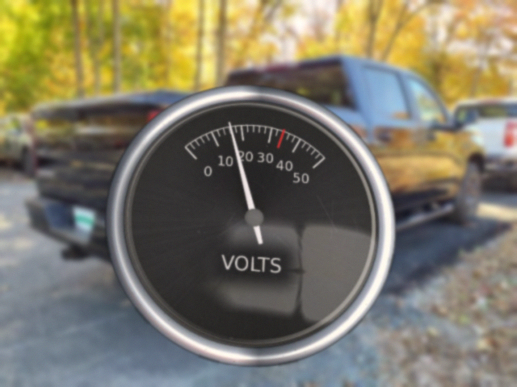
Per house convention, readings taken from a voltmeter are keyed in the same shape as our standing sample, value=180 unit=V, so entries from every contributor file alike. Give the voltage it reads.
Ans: value=16 unit=V
